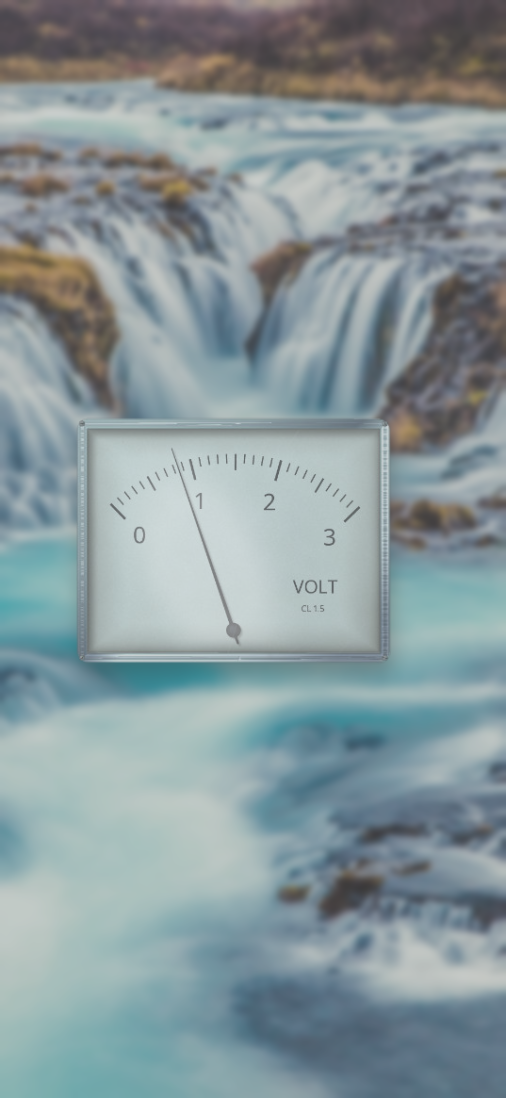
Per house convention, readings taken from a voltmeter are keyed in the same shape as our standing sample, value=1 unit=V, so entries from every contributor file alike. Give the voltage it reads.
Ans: value=0.85 unit=V
